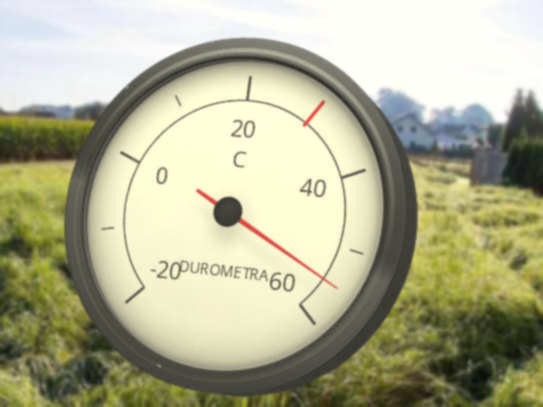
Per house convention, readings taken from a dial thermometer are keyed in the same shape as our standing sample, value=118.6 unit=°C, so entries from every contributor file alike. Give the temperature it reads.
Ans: value=55 unit=°C
